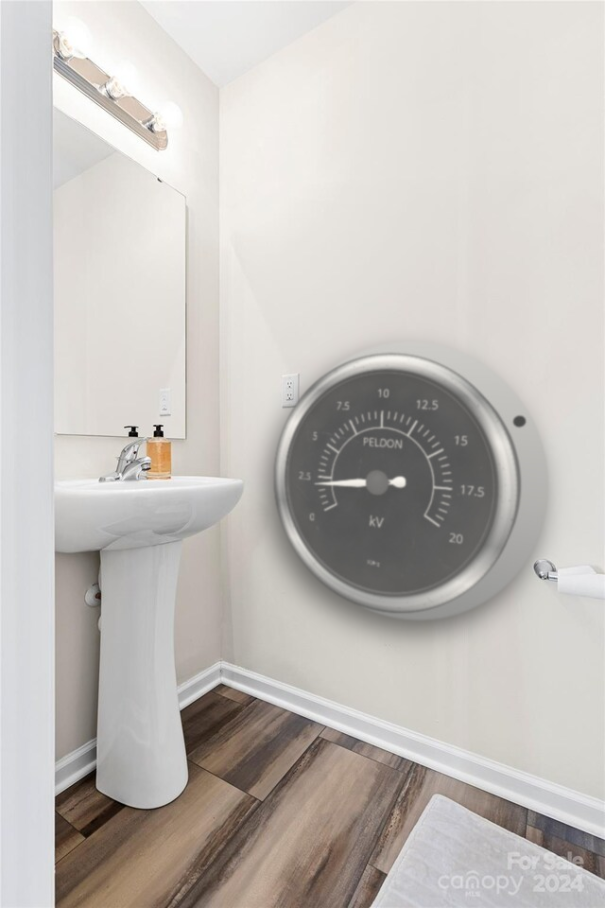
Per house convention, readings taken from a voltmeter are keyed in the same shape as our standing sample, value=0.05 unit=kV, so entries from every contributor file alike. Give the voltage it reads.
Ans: value=2 unit=kV
